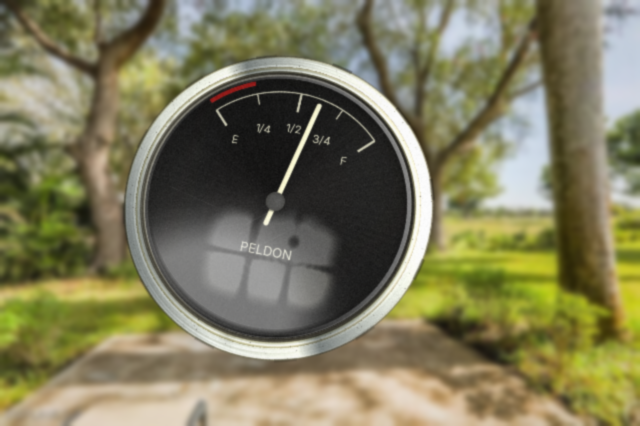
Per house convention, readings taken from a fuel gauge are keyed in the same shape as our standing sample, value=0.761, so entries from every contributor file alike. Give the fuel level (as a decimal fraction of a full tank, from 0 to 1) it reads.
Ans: value=0.625
